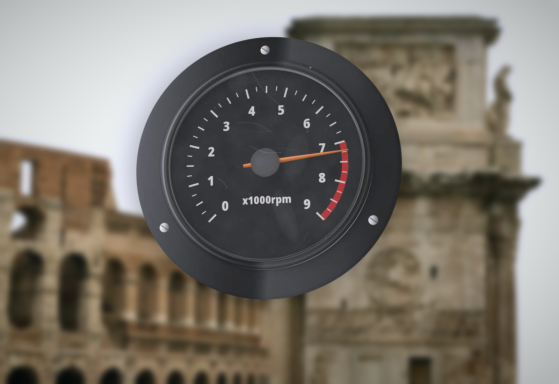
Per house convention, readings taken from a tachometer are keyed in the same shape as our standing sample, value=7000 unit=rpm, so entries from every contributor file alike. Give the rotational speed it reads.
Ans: value=7250 unit=rpm
